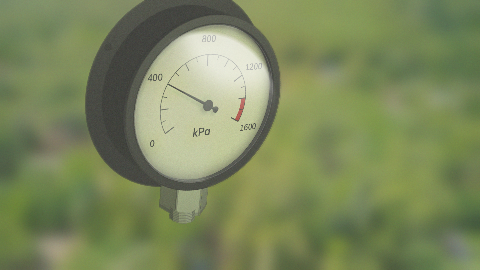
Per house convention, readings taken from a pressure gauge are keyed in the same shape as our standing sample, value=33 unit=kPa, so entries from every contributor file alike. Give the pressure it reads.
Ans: value=400 unit=kPa
